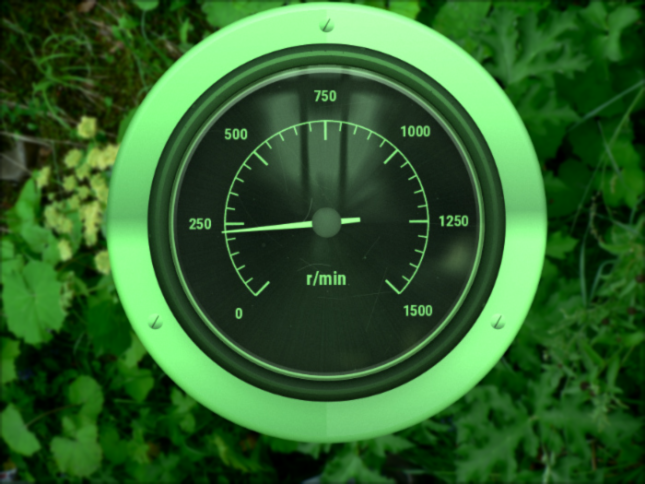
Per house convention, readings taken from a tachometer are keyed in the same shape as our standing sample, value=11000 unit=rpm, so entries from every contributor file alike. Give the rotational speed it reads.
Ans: value=225 unit=rpm
